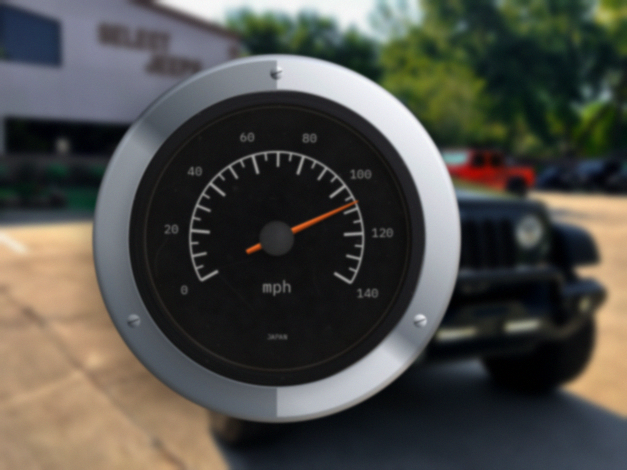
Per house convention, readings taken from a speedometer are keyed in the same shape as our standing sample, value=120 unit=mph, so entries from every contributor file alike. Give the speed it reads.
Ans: value=107.5 unit=mph
